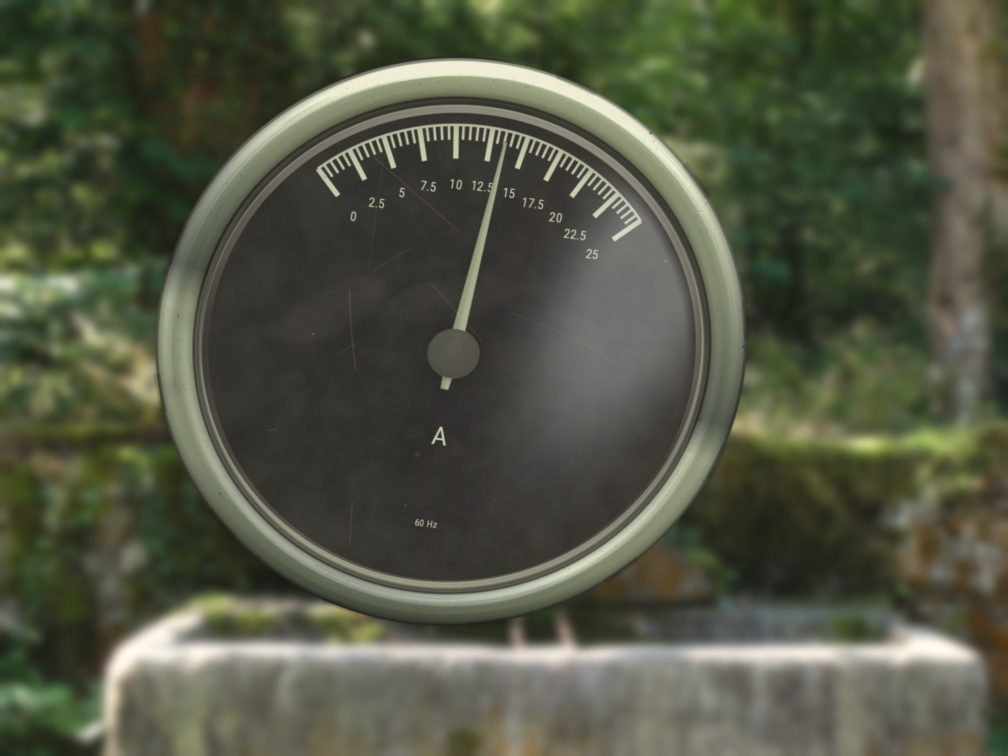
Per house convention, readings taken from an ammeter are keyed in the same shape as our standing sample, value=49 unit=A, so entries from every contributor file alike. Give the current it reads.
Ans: value=13.5 unit=A
